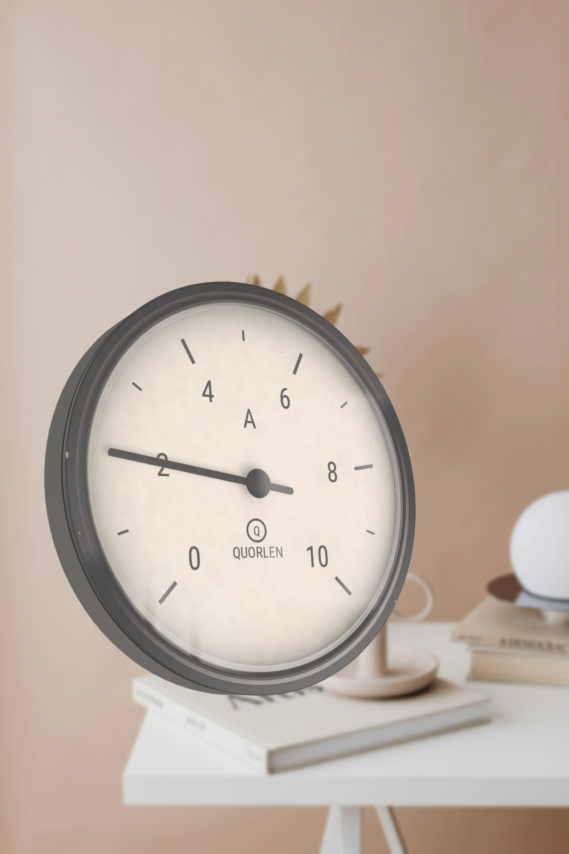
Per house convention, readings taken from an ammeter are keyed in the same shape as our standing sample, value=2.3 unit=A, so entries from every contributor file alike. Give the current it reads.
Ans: value=2 unit=A
